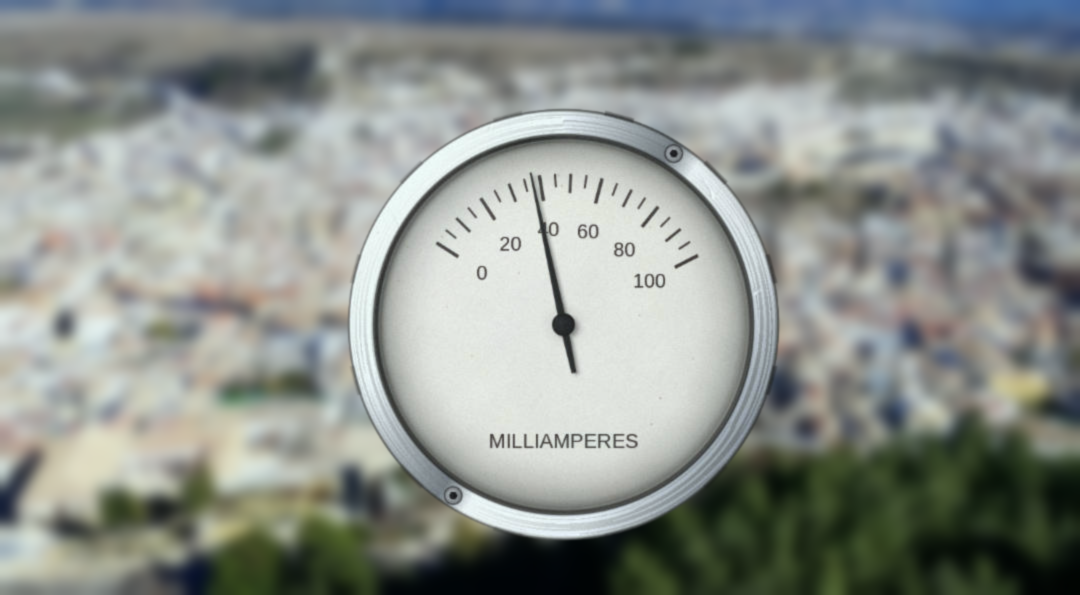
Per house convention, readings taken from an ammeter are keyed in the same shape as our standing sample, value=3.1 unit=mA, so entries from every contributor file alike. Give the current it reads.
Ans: value=37.5 unit=mA
